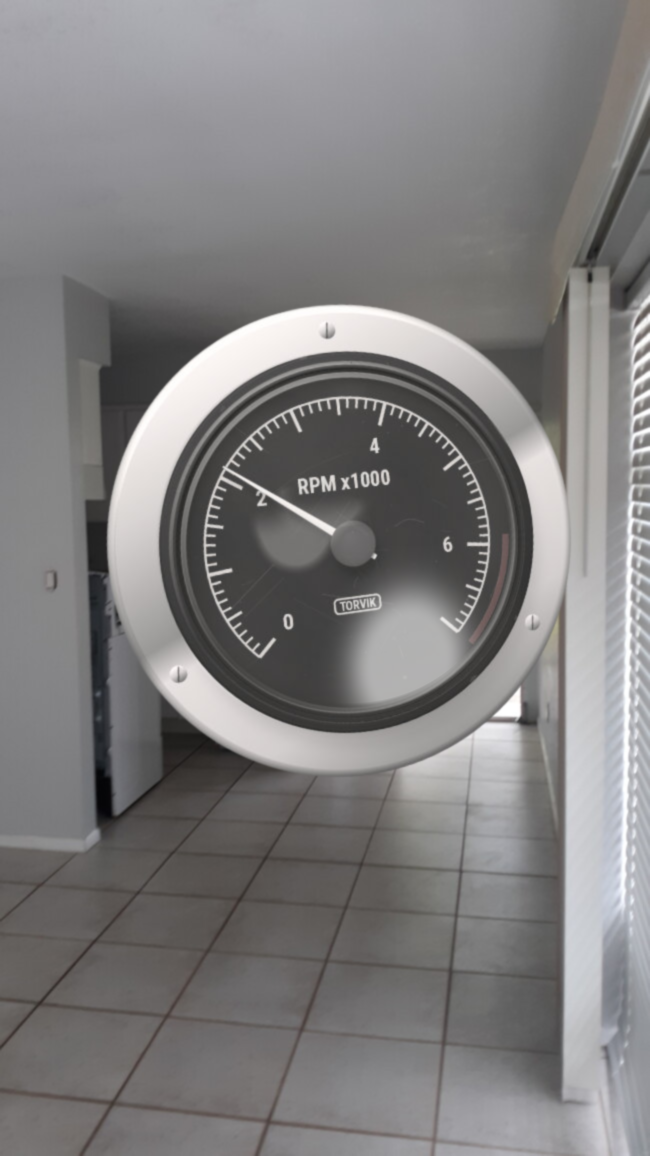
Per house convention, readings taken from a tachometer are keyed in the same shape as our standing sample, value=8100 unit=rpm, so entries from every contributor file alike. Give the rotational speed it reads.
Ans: value=2100 unit=rpm
